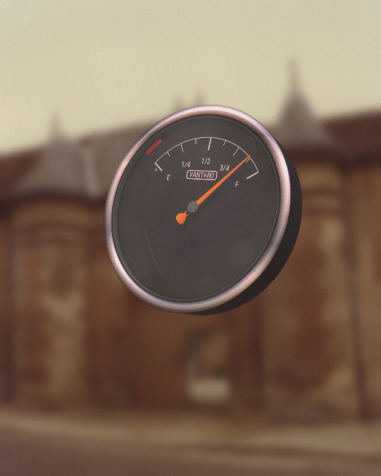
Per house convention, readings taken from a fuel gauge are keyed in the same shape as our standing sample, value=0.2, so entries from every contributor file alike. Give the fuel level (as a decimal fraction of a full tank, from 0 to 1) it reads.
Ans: value=0.875
